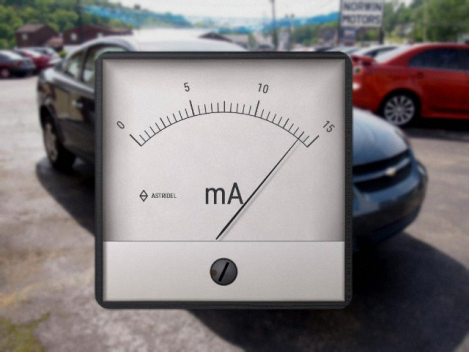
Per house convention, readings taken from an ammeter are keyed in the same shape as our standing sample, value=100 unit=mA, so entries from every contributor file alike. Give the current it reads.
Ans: value=14 unit=mA
